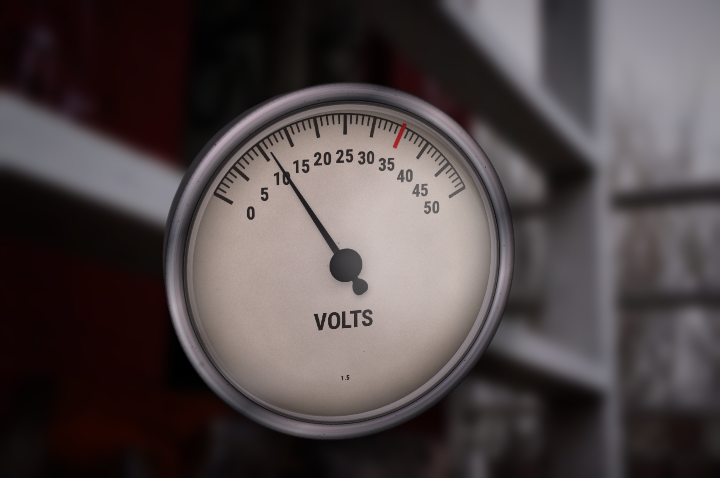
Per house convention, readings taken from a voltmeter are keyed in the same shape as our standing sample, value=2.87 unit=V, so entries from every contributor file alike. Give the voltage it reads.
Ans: value=11 unit=V
